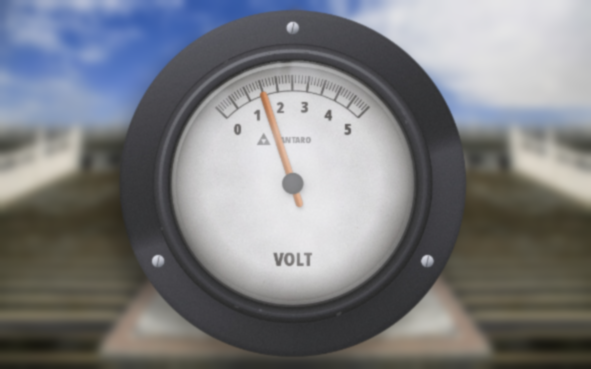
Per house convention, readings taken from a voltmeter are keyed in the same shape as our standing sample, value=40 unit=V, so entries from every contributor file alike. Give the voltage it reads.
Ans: value=1.5 unit=V
